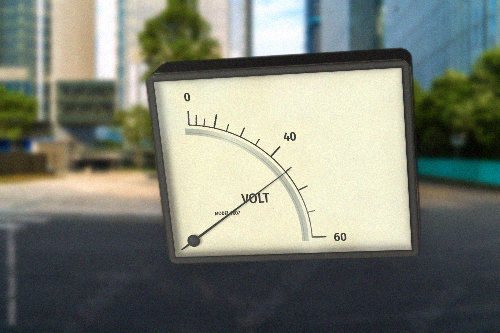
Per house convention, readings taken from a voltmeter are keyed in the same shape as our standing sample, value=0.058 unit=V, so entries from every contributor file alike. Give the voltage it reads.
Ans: value=45 unit=V
